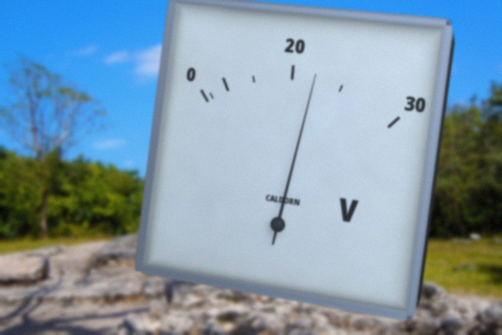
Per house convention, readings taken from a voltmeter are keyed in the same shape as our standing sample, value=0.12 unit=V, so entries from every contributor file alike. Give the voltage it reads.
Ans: value=22.5 unit=V
